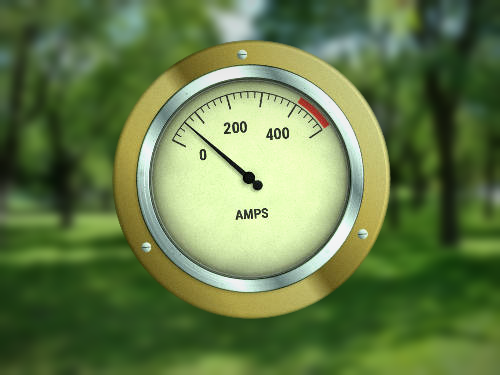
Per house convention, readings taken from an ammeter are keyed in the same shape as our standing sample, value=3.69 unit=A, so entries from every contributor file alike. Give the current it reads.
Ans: value=60 unit=A
